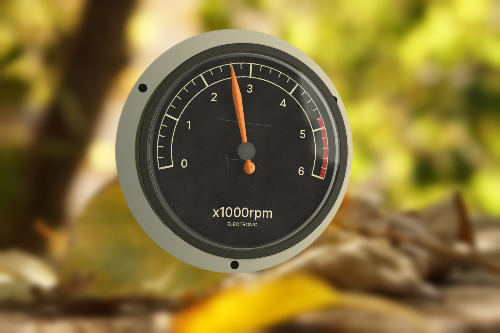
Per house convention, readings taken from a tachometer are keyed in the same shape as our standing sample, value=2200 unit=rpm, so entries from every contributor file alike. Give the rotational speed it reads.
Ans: value=2600 unit=rpm
